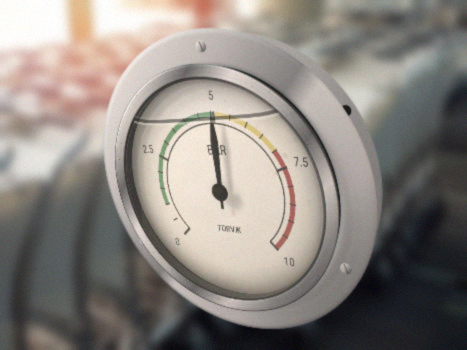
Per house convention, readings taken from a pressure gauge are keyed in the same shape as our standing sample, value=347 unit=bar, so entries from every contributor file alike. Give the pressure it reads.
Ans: value=5 unit=bar
